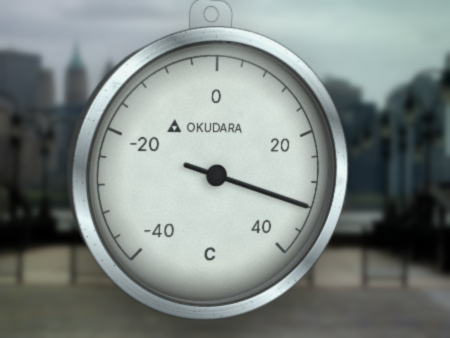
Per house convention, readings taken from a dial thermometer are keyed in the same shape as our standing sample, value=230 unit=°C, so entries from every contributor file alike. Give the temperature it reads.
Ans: value=32 unit=°C
